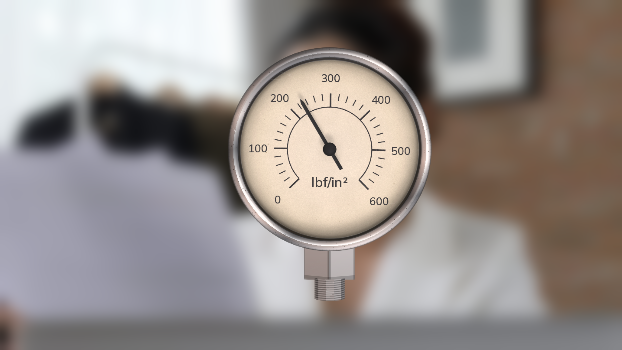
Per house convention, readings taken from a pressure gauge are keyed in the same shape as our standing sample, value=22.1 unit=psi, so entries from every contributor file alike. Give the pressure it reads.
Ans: value=230 unit=psi
